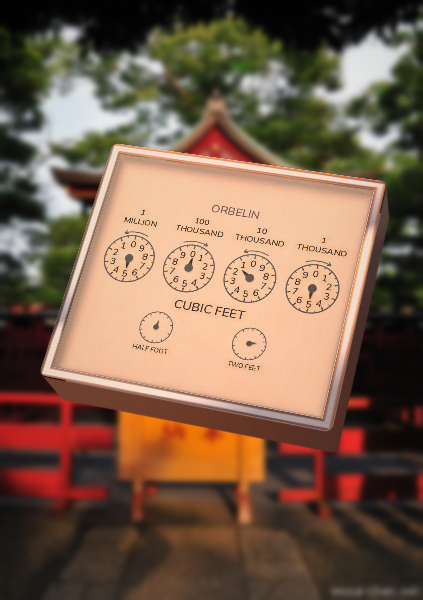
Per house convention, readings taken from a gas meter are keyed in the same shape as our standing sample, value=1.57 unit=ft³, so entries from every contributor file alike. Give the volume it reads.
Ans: value=501500 unit=ft³
